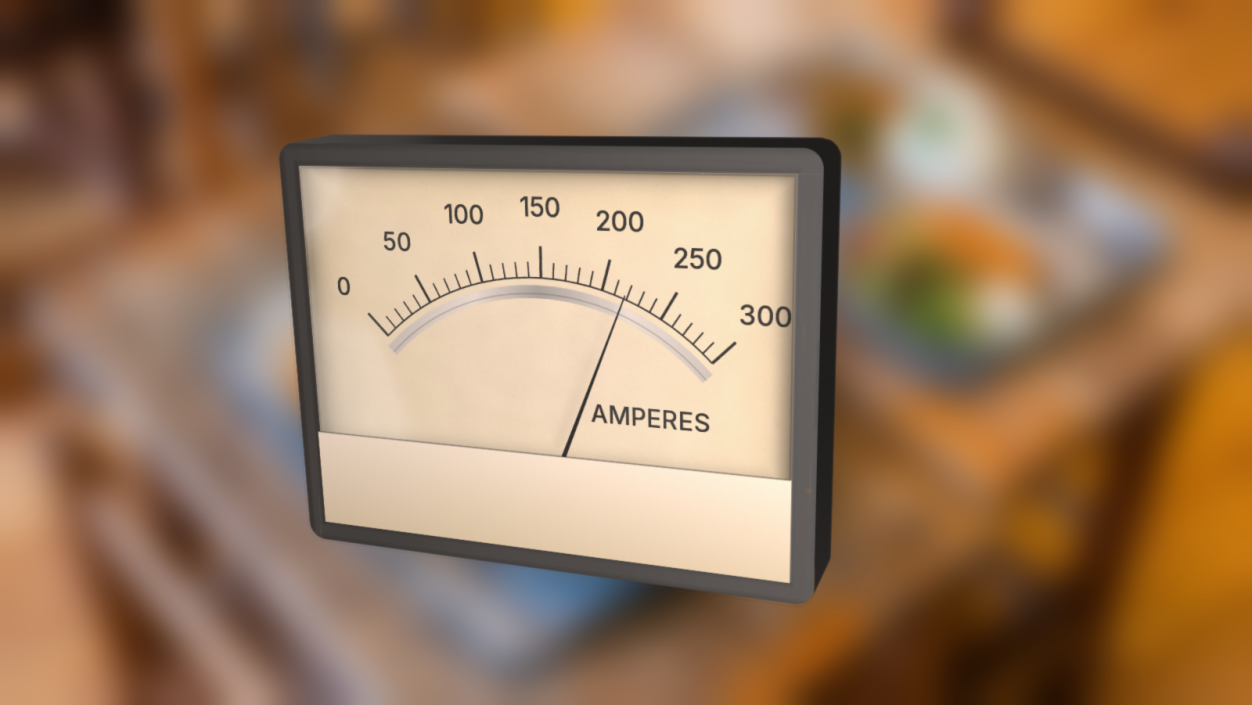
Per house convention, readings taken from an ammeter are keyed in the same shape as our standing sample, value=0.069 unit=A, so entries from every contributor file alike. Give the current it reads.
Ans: value=220 unit=A
